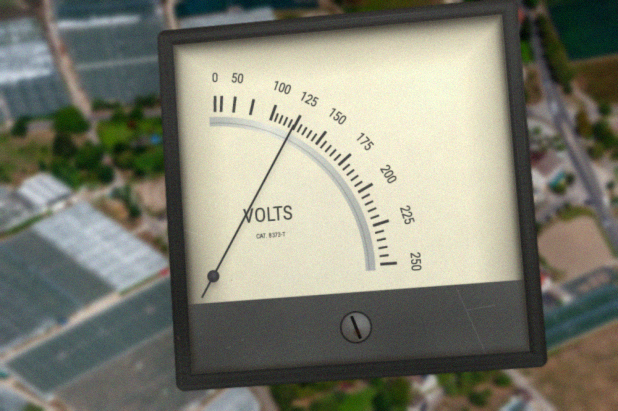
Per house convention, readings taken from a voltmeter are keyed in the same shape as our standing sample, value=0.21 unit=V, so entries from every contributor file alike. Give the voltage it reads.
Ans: value=125 unit=V
